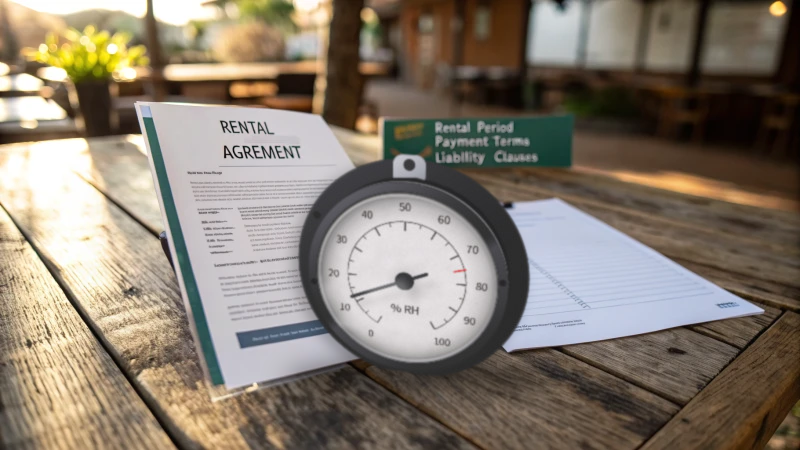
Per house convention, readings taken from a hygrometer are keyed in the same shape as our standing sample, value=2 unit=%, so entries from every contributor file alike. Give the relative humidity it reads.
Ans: value=12.5 unit=%
